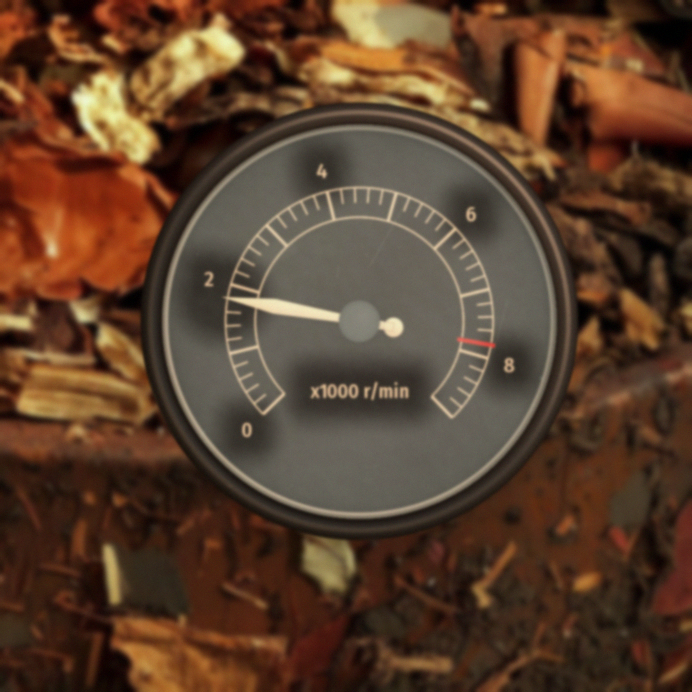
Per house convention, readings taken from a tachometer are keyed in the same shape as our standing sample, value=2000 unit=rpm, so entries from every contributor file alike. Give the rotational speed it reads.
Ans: value=1800 unit=rpm
